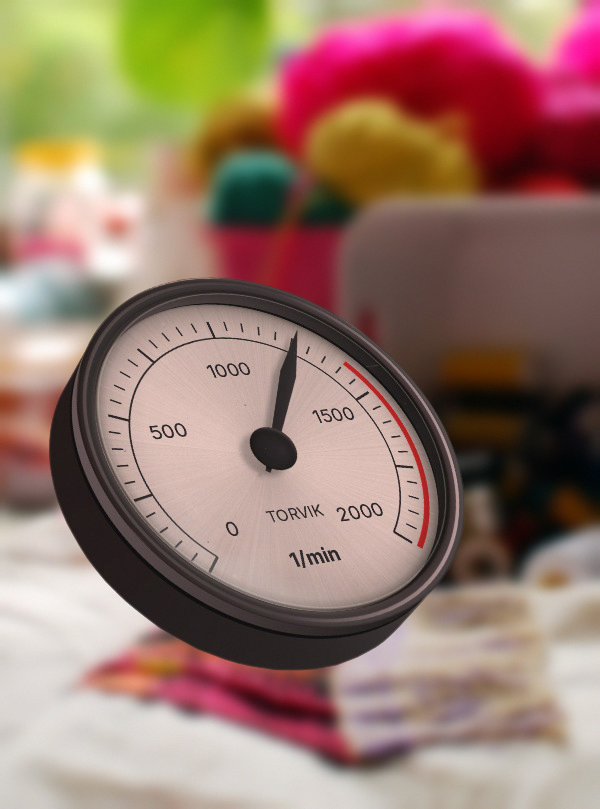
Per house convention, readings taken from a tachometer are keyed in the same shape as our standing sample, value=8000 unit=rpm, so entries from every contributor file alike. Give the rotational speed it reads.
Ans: value=1250 unit=rpm
